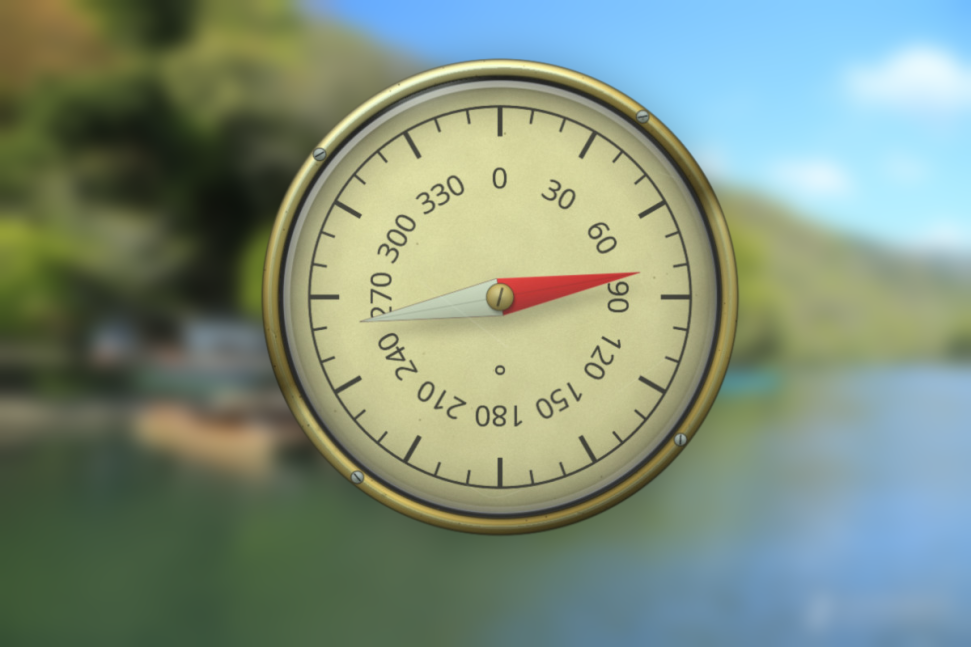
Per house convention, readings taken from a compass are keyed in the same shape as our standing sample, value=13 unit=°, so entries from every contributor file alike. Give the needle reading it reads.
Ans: value=80 unit=°
